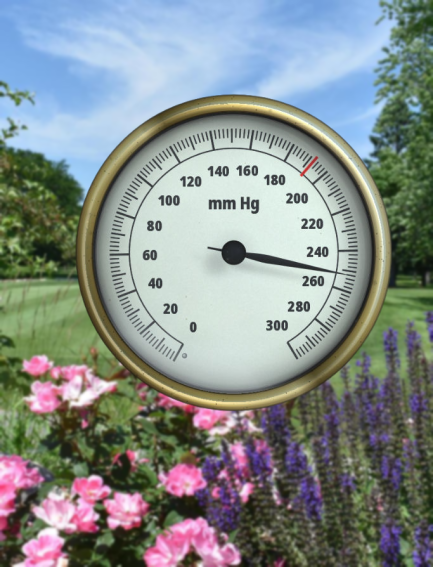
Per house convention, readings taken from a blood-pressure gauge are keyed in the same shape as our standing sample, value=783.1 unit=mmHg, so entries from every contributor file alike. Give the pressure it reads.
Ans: value=252 unit=mmHg
